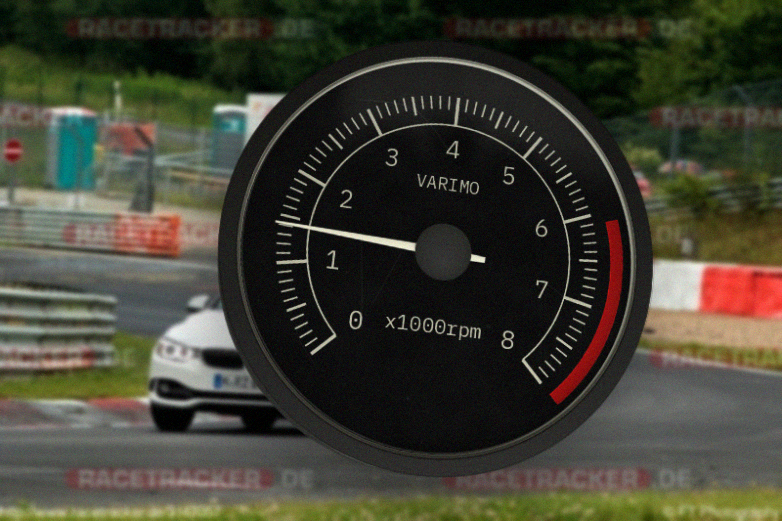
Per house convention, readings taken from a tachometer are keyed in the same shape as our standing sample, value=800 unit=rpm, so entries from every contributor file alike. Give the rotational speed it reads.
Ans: value=1400 unit=rpm
